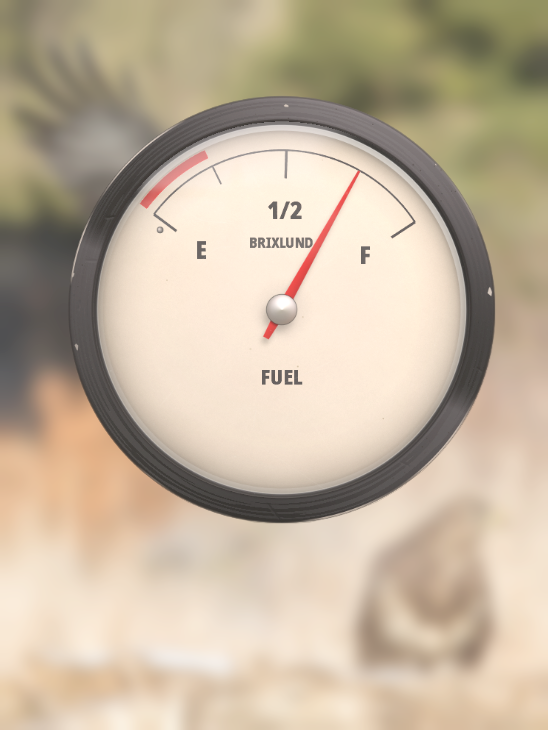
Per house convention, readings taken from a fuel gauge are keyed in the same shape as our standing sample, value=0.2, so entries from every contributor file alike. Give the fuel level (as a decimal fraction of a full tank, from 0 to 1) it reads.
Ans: value=0.75
